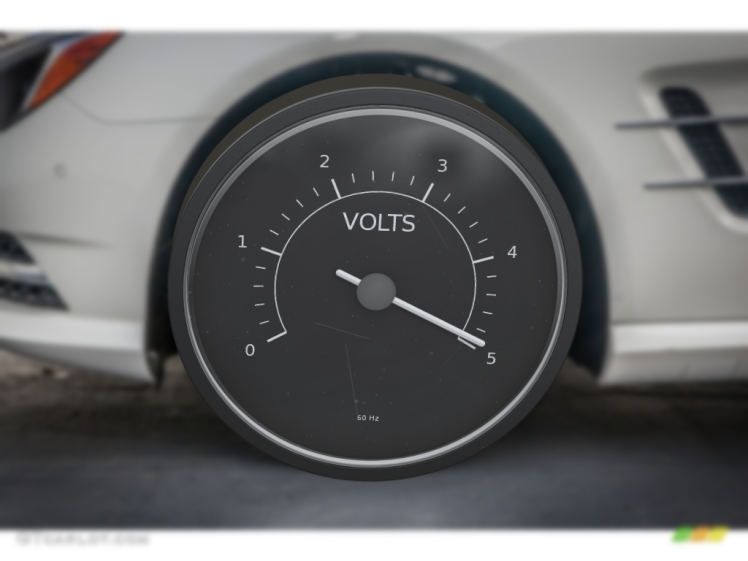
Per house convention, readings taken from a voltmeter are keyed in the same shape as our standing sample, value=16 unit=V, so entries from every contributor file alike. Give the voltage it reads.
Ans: value=4.9 unit=V
